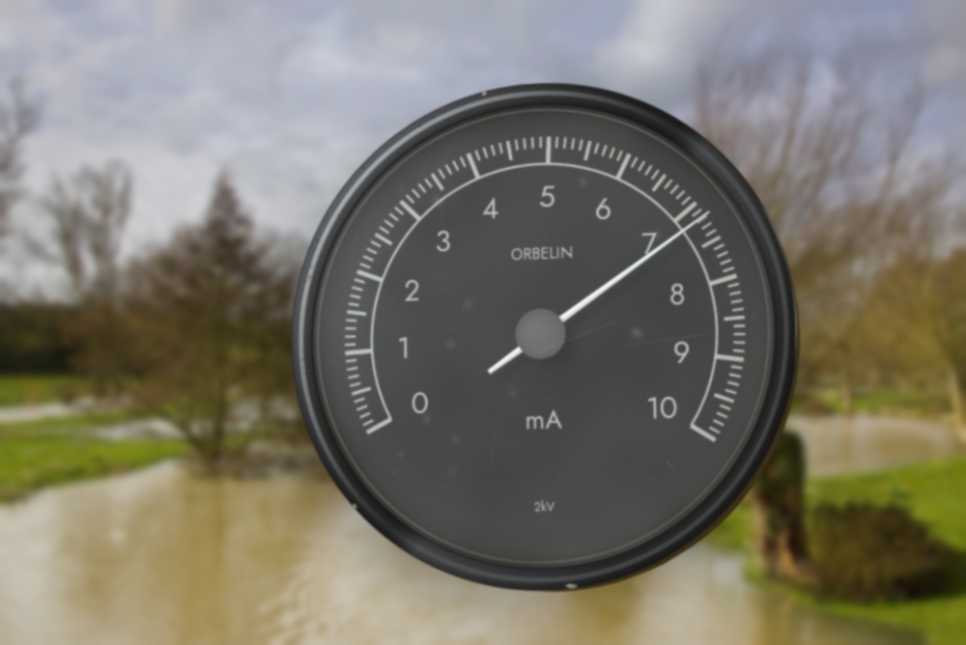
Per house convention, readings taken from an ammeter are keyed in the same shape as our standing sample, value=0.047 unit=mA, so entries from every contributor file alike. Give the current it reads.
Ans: value=7.2 unit=mA
